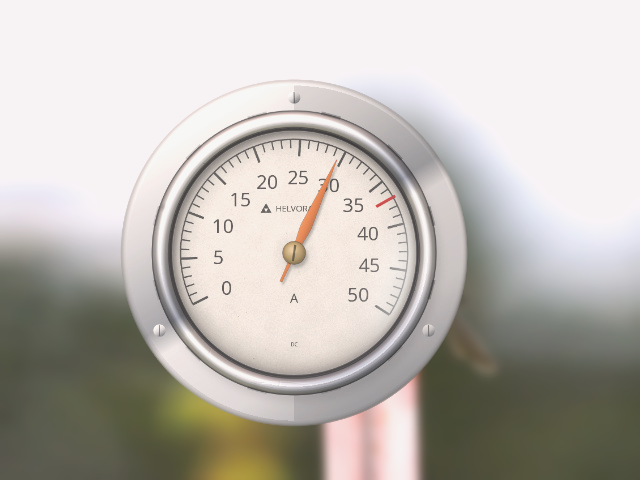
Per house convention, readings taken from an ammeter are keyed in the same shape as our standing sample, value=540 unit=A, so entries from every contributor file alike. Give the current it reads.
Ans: value=29.5 unit=A
